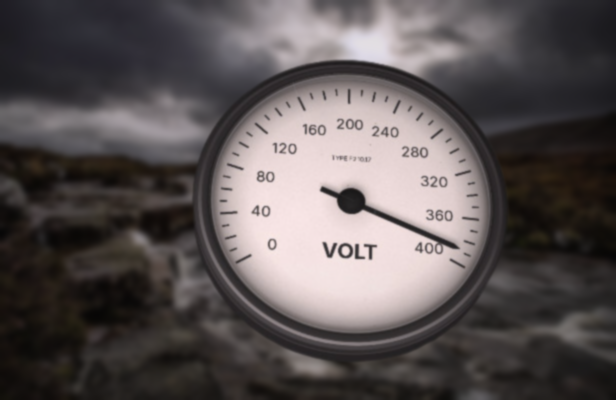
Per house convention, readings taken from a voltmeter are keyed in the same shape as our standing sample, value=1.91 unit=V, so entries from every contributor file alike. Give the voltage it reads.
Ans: value=390 unit=V
